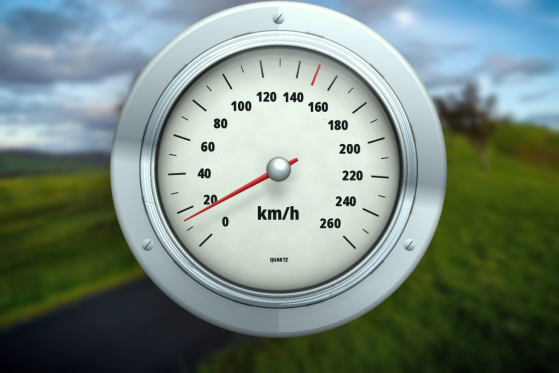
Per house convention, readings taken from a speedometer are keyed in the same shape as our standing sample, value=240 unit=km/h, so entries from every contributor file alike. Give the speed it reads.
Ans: value=15 unit=km/h
